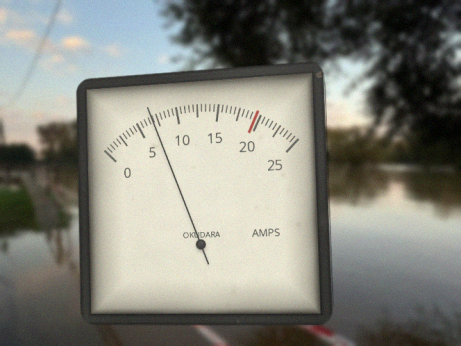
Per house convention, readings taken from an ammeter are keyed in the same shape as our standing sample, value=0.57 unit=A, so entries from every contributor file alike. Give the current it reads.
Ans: value=7 unit=A
